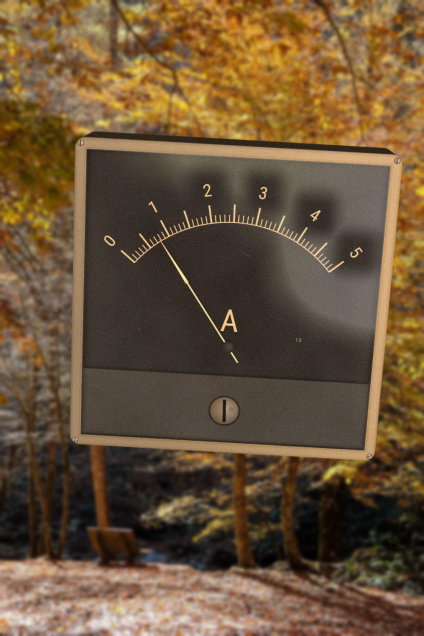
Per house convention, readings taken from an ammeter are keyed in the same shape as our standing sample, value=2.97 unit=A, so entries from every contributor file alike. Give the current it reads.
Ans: value=0.8 unit=A
